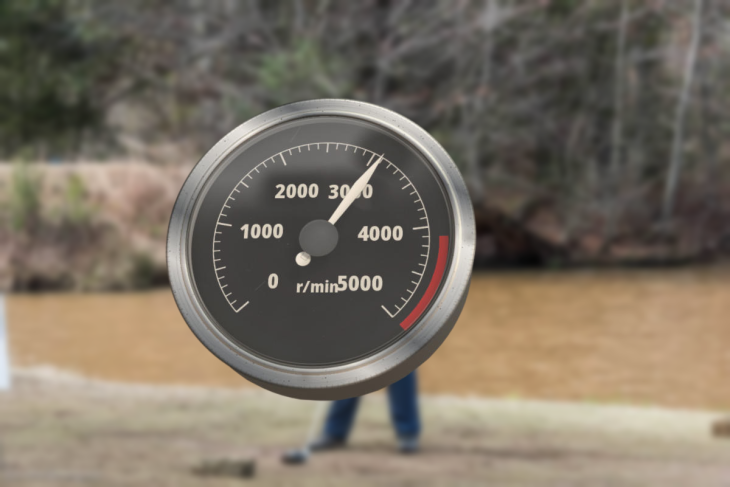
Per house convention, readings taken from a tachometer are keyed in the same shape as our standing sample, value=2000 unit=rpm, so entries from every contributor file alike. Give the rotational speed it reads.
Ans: value=3100 unit=rpm
